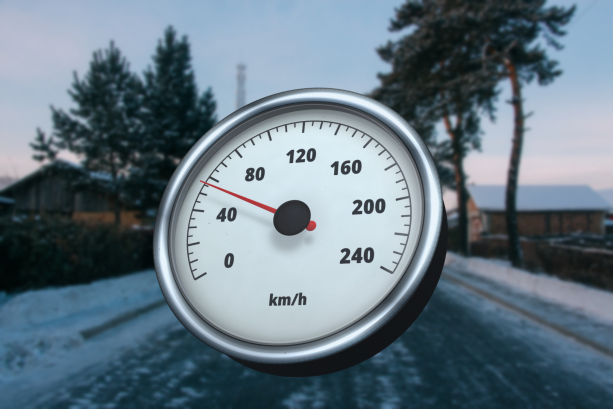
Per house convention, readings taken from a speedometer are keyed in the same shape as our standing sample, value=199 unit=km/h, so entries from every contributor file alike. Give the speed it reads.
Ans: value=55 unit=km/h
